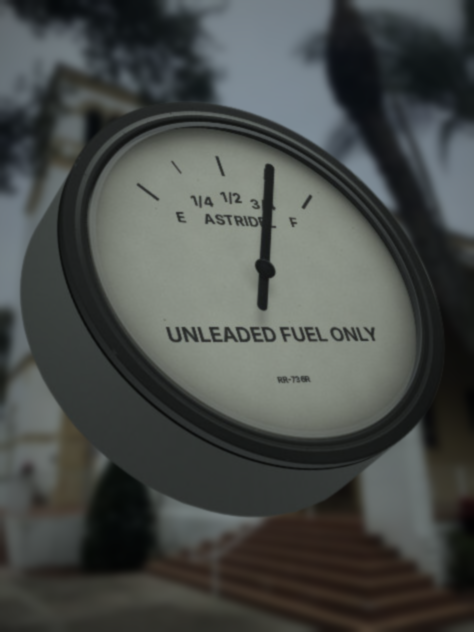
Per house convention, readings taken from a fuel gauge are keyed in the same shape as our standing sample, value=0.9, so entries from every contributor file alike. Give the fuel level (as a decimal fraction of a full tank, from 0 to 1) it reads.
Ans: value=0.75
